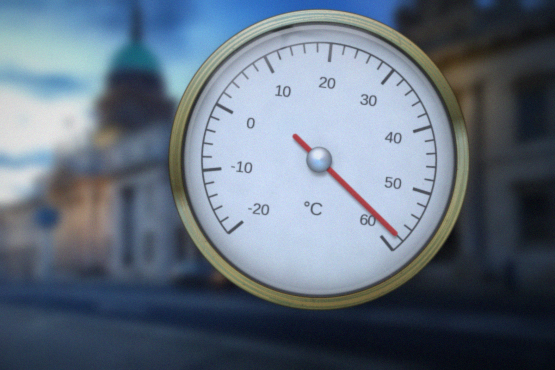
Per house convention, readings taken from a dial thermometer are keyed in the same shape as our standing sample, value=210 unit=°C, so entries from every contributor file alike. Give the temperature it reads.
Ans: value=58 unit=°C
